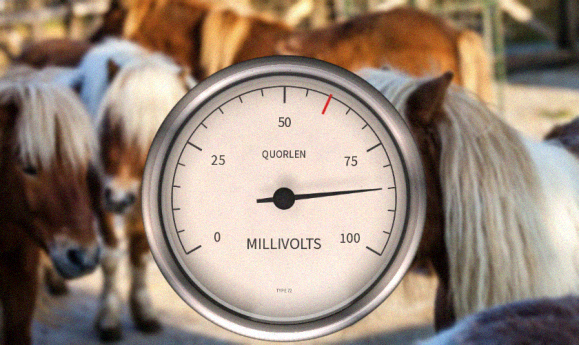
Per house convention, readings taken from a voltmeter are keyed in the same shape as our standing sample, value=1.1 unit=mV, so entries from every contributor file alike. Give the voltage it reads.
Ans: value=85 unit=mV
